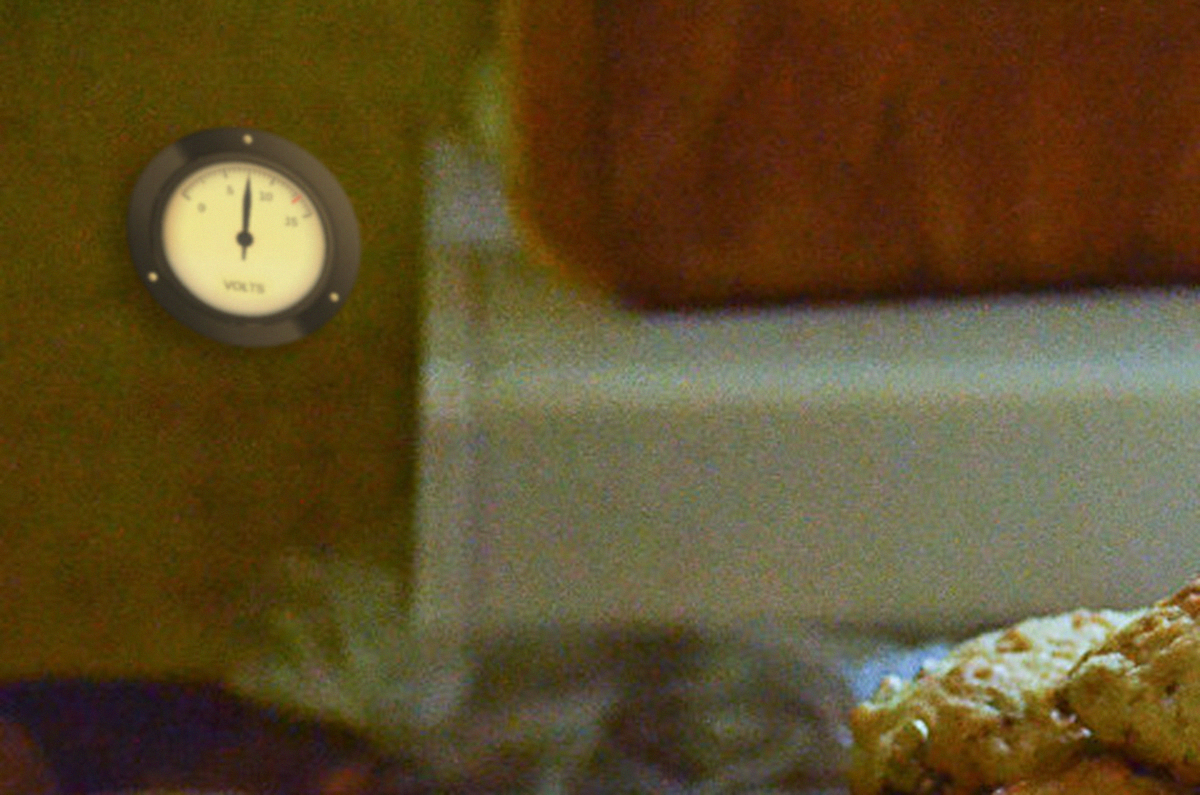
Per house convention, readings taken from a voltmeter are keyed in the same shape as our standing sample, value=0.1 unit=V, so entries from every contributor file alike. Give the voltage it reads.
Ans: value=7.5 unit=V
